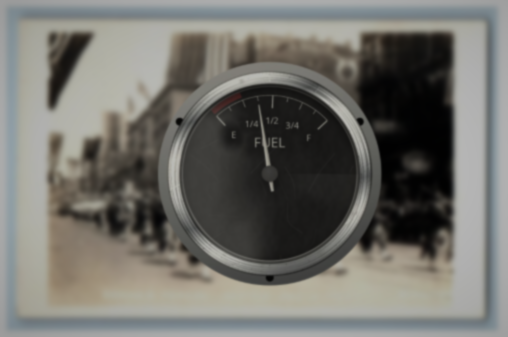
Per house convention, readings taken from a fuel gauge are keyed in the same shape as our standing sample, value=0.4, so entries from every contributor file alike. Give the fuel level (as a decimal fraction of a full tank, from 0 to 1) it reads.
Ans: value=0.375
